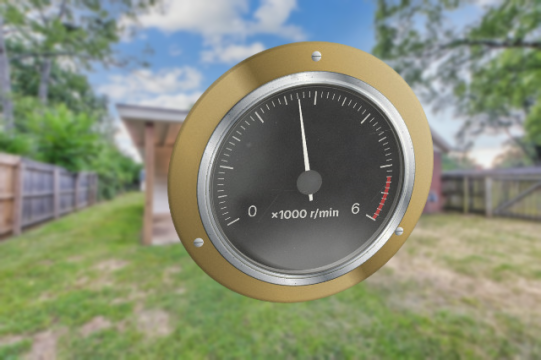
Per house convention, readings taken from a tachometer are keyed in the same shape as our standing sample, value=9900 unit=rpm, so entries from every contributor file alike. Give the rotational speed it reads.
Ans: value=2700 unit=rpm
